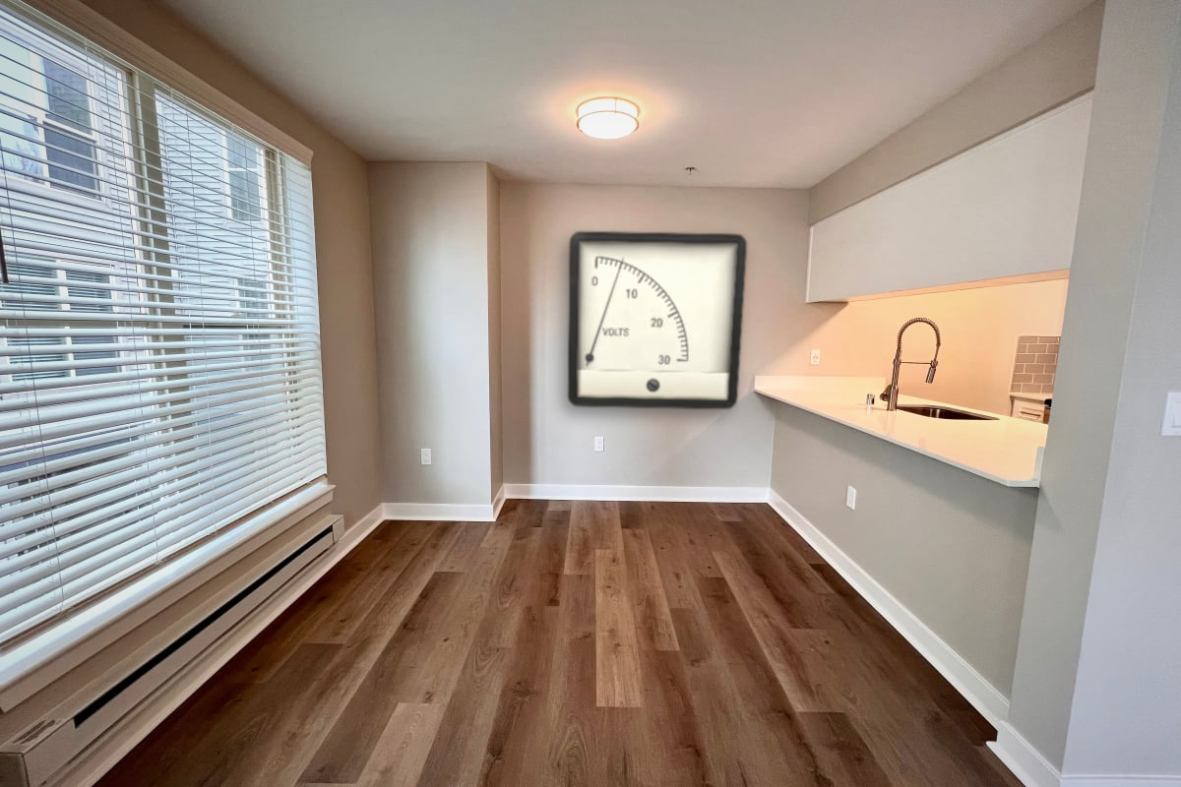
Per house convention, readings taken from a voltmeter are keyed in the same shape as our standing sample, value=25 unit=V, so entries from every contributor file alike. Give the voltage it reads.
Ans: value=5 unit=V
